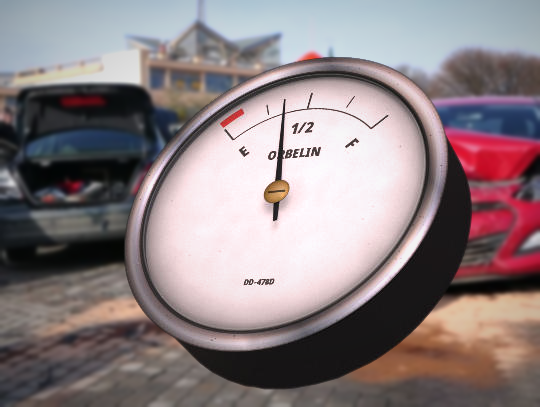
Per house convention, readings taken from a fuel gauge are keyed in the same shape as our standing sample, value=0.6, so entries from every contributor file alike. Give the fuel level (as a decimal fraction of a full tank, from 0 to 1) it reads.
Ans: value=0.375
